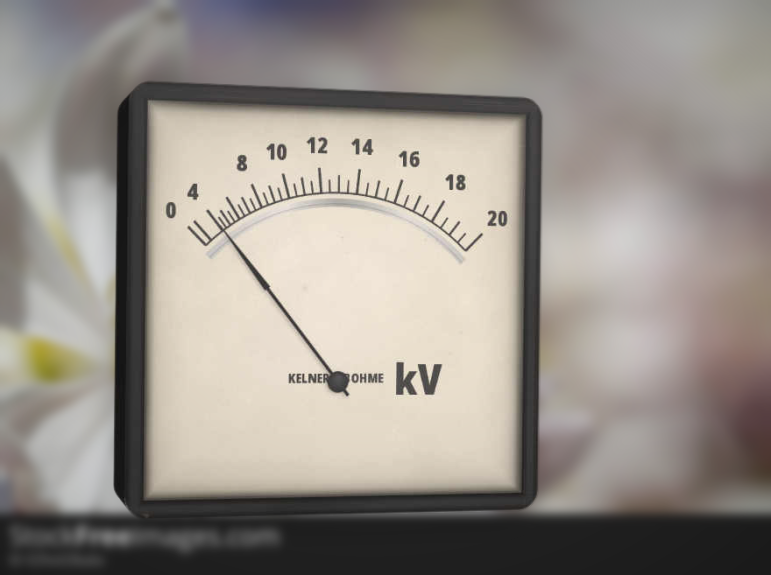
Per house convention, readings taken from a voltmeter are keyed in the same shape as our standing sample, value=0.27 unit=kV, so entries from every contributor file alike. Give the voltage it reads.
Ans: value=4 unit=kV
